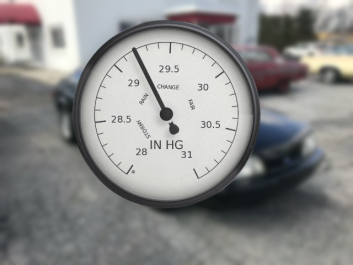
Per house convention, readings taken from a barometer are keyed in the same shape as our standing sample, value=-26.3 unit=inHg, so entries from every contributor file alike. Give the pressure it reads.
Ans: value=29.2 unit=inHg
